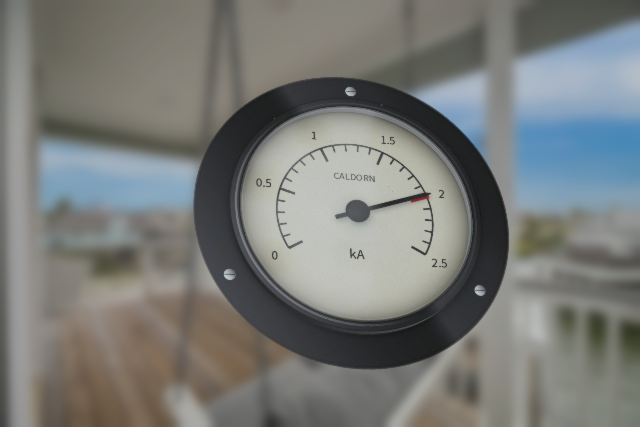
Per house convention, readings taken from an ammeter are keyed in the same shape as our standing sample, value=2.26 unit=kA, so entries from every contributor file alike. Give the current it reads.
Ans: value=2 unit=kA
